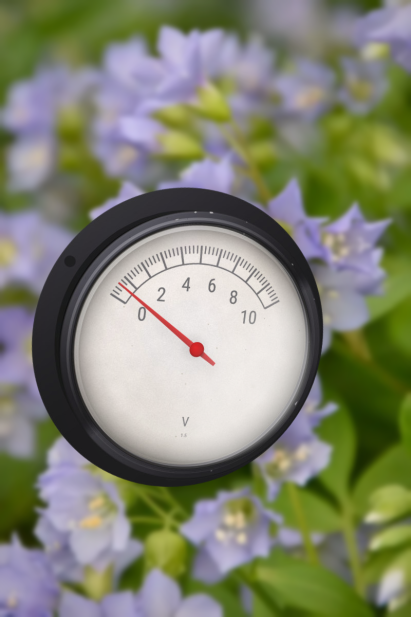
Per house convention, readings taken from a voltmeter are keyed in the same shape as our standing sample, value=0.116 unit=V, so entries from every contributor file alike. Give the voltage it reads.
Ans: value=0.6 unit=V
